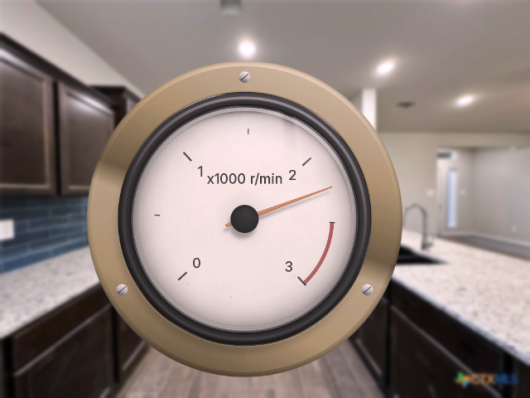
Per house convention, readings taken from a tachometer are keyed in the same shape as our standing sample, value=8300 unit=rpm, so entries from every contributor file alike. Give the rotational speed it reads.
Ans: value=2250 unit=rpm
